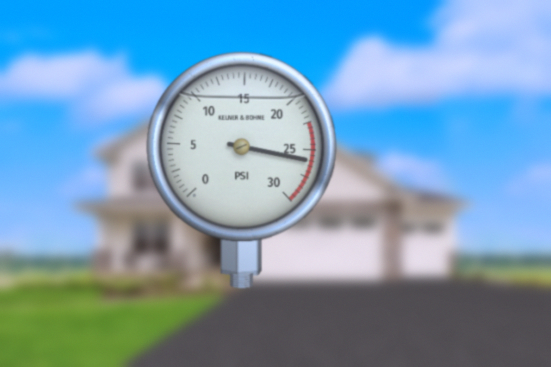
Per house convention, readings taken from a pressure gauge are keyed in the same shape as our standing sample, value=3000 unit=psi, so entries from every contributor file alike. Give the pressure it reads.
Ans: value=26 unit=psi
